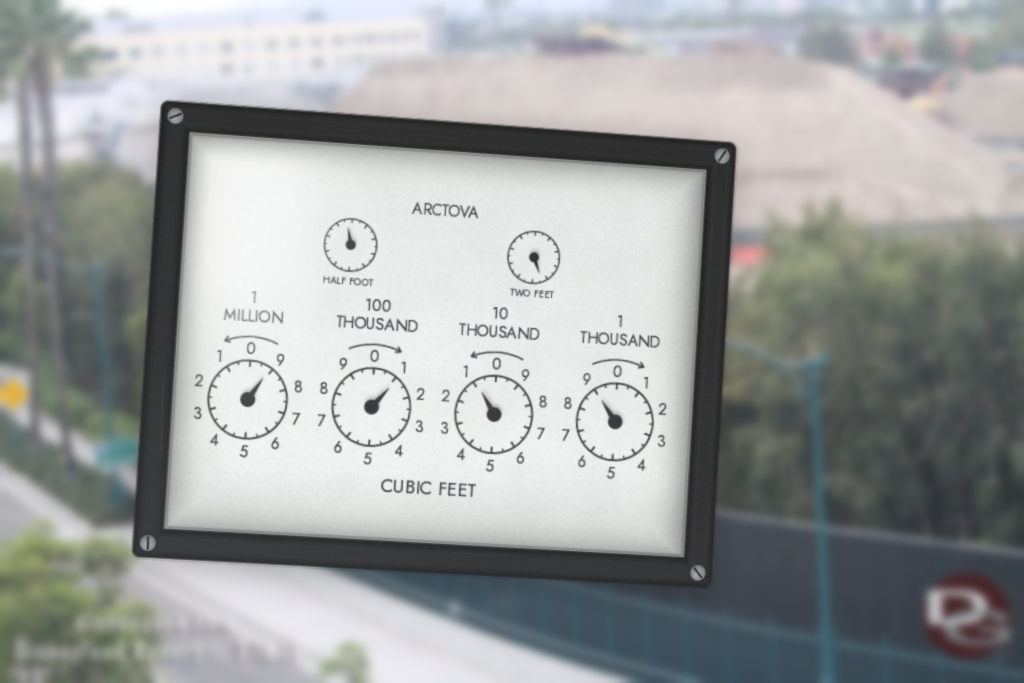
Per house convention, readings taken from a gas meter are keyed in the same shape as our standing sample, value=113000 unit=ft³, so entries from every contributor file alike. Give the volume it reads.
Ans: value=910900 unit=ft³
